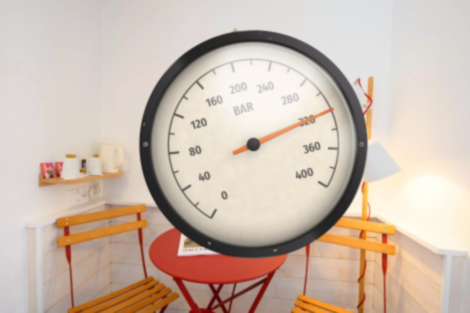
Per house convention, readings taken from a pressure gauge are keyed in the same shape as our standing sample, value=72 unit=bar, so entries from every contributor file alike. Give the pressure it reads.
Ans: value=320 unit=bar
